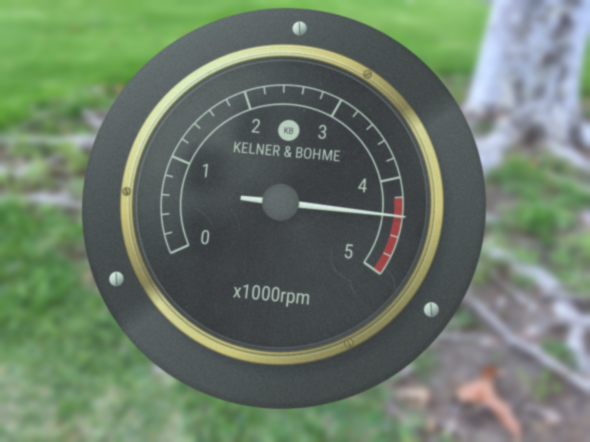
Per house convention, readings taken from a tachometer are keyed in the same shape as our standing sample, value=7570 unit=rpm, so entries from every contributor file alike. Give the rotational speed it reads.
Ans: value=4400 unit=rpm
